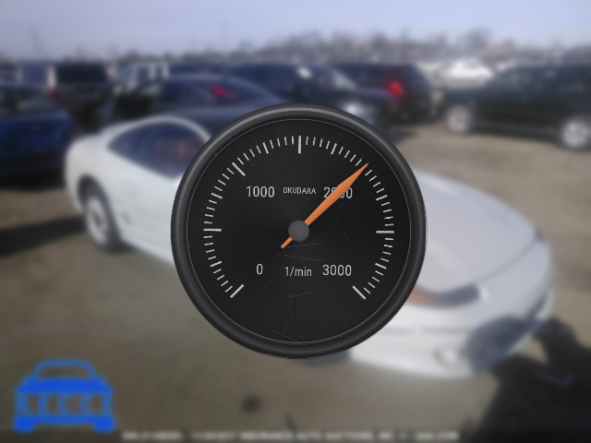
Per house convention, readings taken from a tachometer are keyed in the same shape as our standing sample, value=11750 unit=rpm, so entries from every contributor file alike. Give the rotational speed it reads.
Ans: value=2000 unit=rpm
